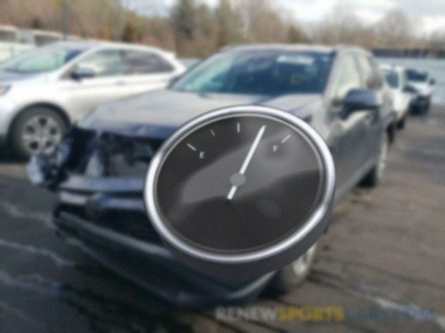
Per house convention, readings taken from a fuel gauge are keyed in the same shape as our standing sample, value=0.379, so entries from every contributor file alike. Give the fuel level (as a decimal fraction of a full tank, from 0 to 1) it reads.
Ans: value=0.75
